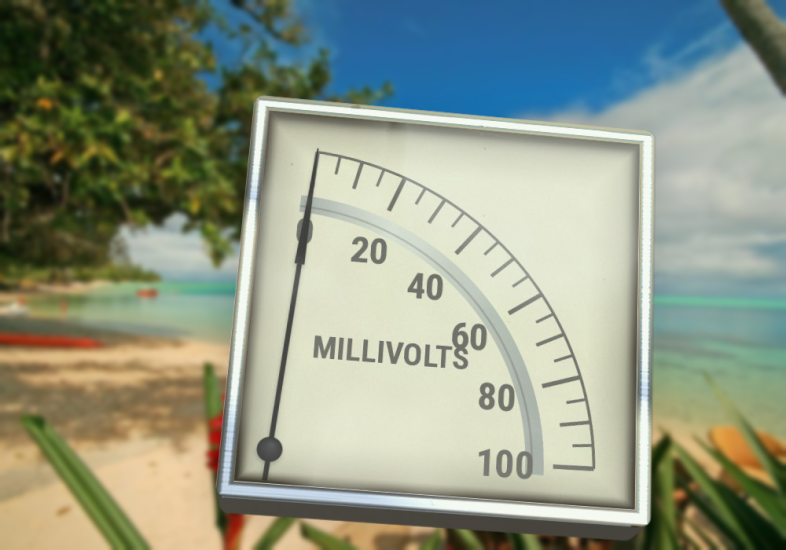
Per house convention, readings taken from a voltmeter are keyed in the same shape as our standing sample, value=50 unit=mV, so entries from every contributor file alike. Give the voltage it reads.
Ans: value=0 unit=mV
